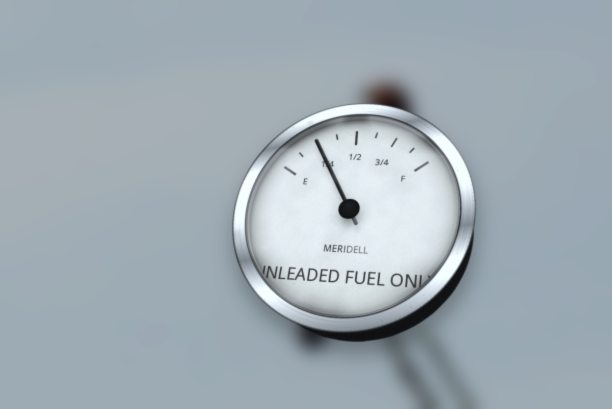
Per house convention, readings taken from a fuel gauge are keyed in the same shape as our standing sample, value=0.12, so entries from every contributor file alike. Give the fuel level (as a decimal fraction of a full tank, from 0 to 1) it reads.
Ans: value=0.25
